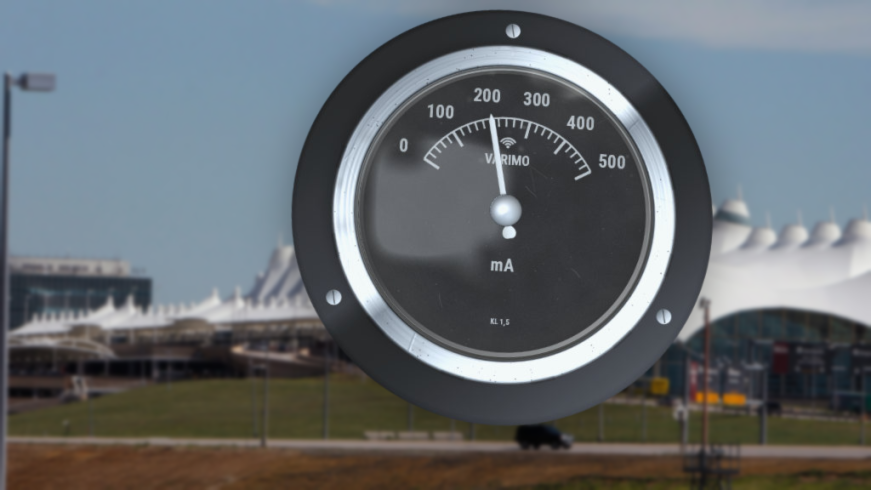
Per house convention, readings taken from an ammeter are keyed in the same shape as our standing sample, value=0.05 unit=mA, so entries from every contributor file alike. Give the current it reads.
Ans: value=200 unit=mA
